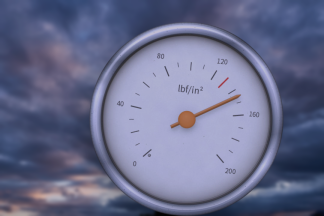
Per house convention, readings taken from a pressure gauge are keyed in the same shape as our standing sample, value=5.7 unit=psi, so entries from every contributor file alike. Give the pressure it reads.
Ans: value=145 unit=psi
